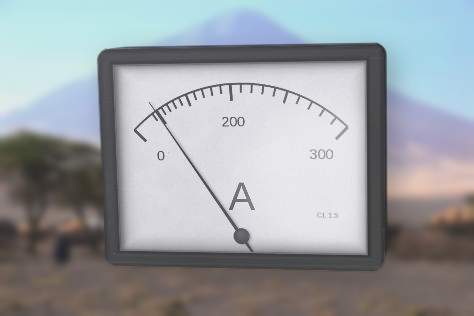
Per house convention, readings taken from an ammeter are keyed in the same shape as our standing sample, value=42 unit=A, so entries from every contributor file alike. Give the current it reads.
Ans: value=100 unit=A
